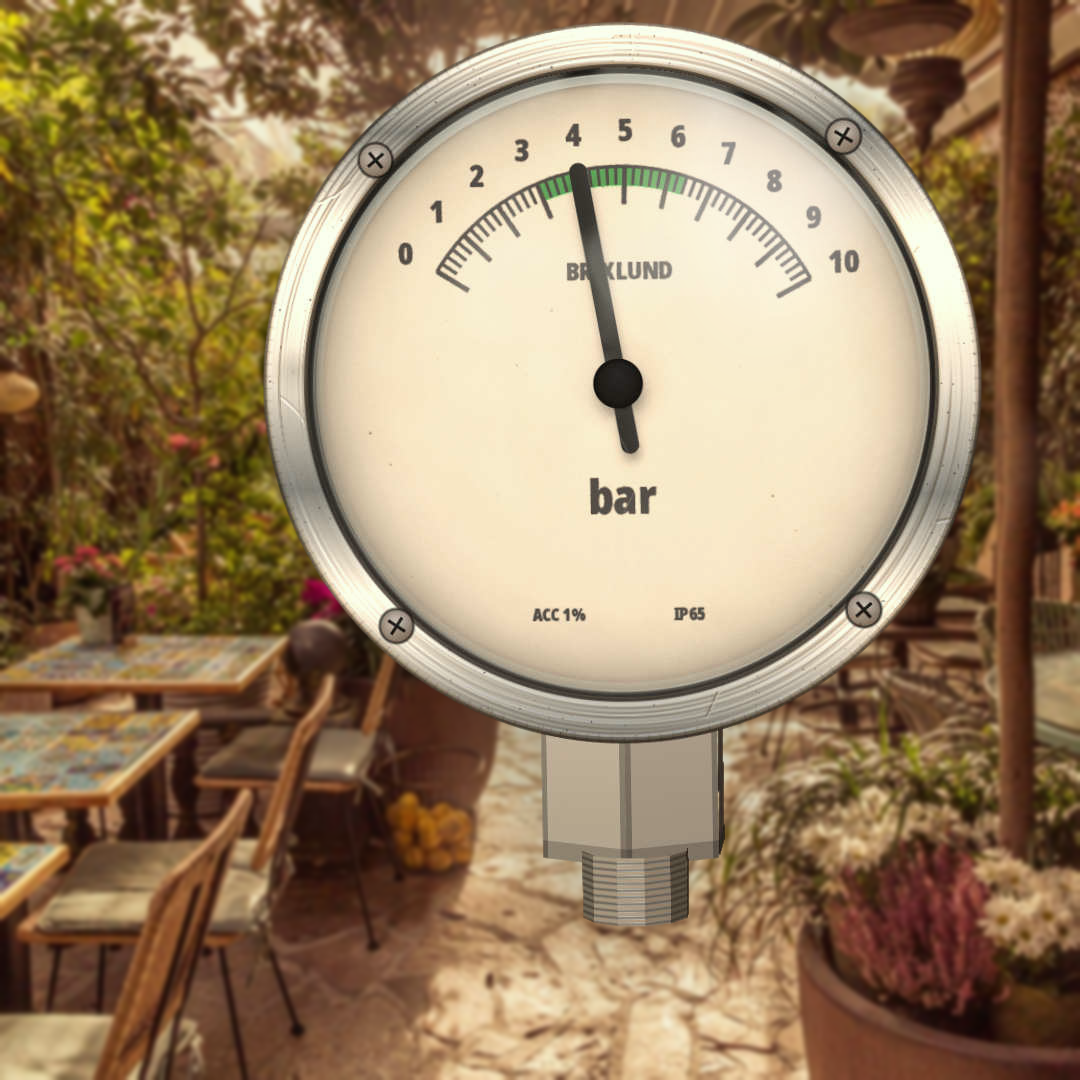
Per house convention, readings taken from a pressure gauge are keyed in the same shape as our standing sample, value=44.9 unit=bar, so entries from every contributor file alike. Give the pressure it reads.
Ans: value=4 unit=bar
